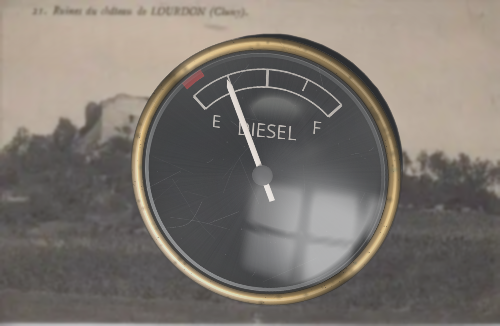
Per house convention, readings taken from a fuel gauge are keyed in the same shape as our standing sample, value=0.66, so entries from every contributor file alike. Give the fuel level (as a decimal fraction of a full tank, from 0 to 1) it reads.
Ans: value=0.25
